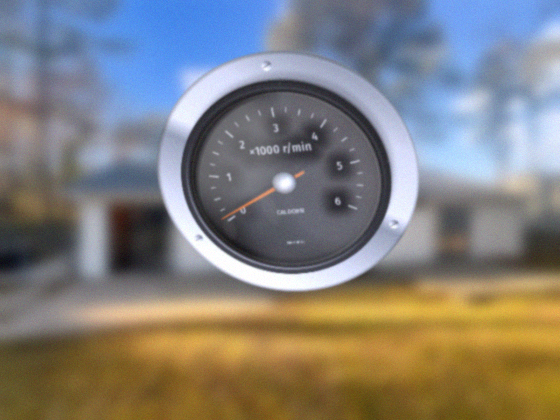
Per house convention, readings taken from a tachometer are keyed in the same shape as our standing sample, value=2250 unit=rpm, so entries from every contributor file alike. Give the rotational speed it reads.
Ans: value=125 unit=rpm
